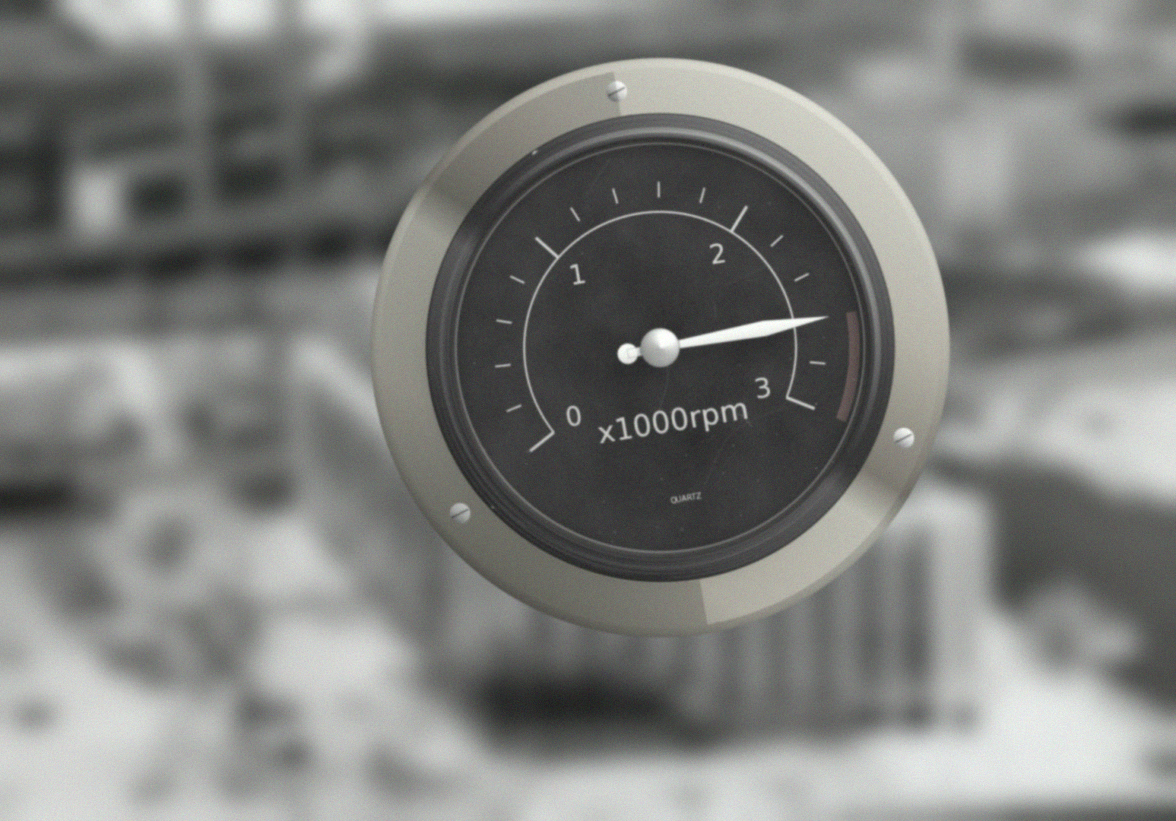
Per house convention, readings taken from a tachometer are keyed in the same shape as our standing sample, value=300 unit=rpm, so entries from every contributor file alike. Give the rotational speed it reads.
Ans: value=2600 unit=rpm
